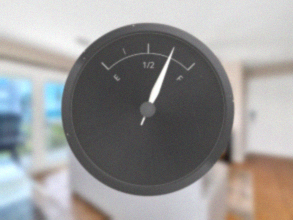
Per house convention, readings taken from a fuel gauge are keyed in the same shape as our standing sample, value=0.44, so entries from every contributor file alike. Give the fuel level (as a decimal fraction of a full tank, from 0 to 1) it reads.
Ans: value=0.75
